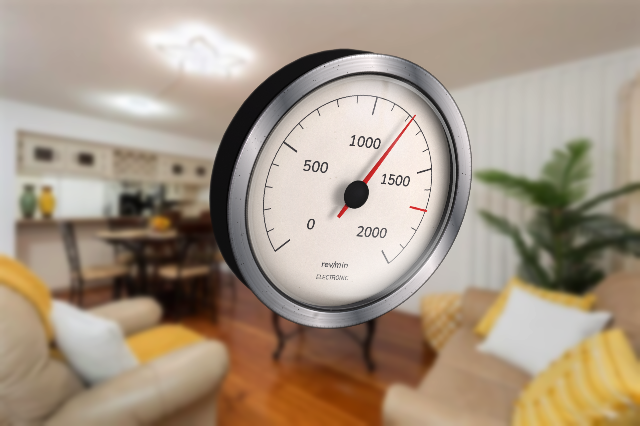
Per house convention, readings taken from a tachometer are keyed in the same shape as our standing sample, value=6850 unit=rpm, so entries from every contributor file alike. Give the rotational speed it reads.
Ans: value=1200 unit=rpm
